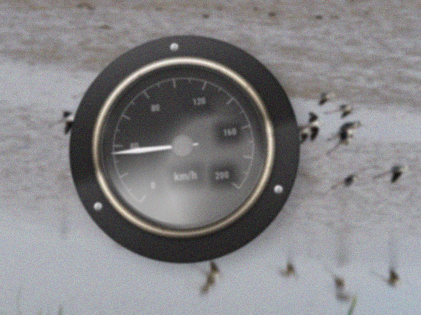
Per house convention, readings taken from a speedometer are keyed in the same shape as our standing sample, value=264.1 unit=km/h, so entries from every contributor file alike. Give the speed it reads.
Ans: value=35 unit=km/h
